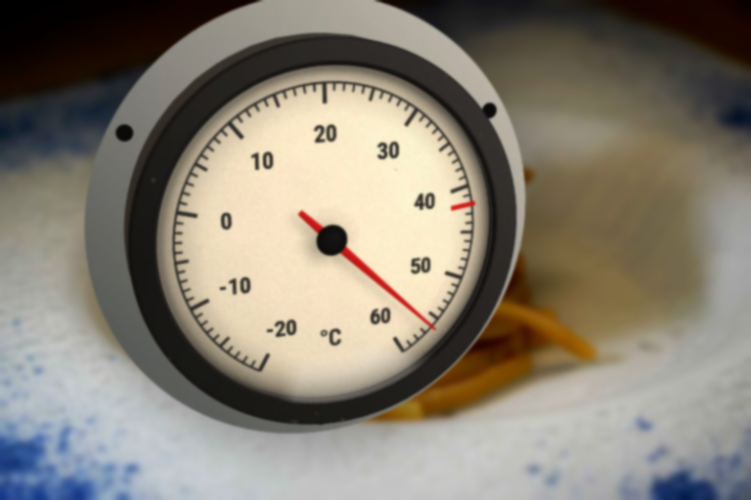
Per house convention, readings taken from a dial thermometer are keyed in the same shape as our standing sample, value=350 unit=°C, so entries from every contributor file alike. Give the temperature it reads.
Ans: value=56 unit=°C
